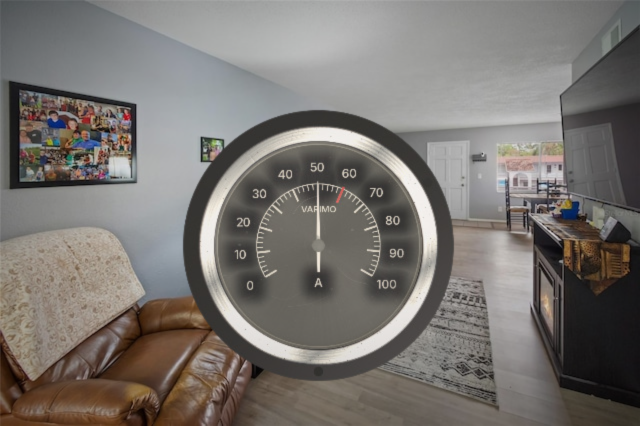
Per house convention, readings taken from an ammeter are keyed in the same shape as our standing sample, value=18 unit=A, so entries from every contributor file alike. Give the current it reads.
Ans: value=50 unit=A
